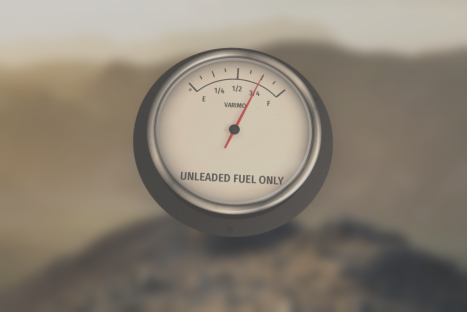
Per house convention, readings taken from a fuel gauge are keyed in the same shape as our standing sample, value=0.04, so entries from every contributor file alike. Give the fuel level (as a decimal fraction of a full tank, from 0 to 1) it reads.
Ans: value=0.75
